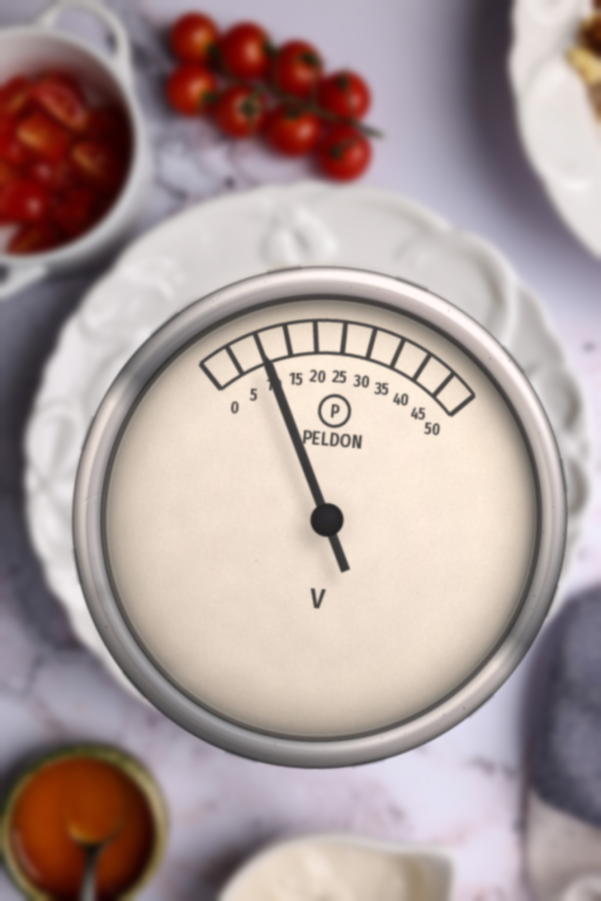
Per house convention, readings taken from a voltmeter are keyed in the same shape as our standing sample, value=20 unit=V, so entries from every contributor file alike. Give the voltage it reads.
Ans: value=10 unit=V
